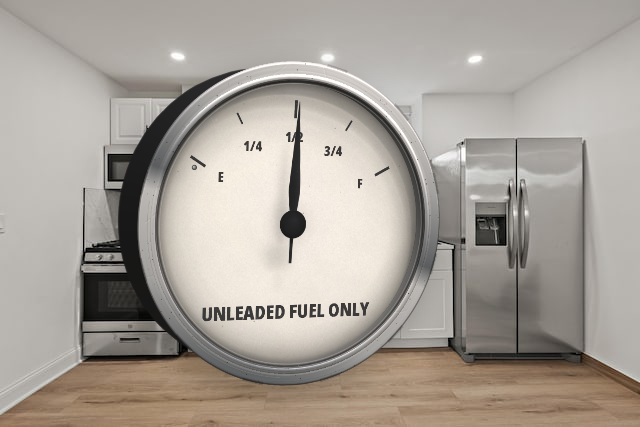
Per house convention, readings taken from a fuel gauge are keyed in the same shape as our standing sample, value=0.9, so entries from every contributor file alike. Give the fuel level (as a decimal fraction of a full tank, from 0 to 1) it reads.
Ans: value=0.5
